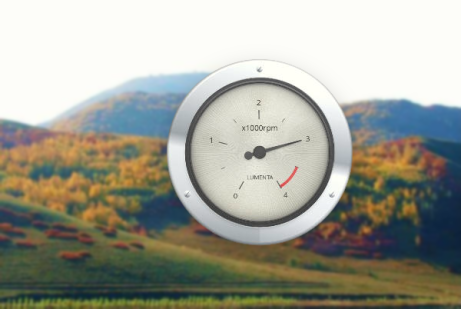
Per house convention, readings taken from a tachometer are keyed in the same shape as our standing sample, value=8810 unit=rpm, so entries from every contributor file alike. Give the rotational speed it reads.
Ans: value=3000 unit=rpm
